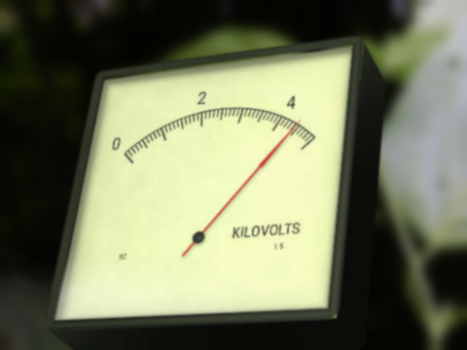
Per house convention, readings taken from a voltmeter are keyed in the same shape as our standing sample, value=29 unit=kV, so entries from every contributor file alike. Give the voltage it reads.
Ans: value=4.5 unit=kV
